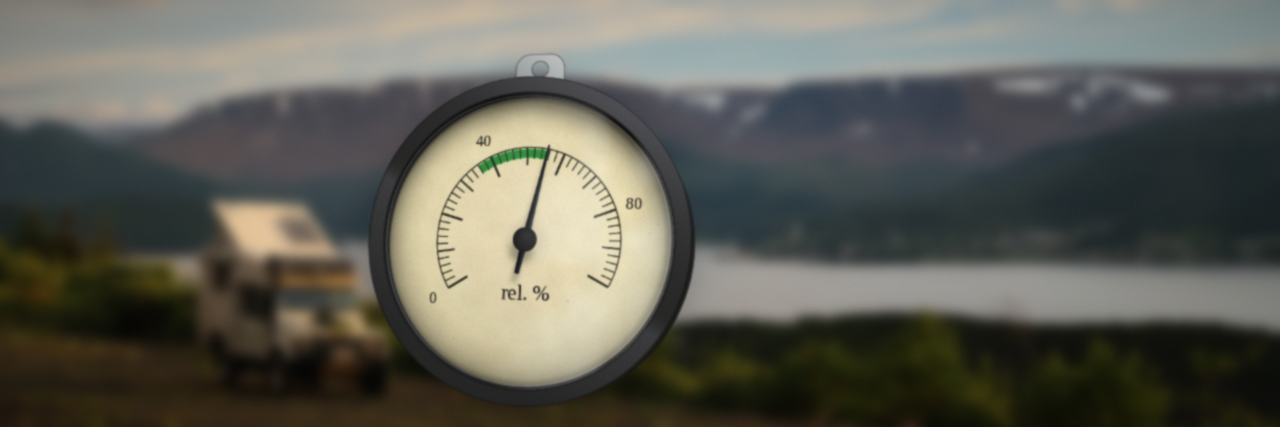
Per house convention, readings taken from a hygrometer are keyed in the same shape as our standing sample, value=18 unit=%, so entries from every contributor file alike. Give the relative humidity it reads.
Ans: value=56 unit=%
